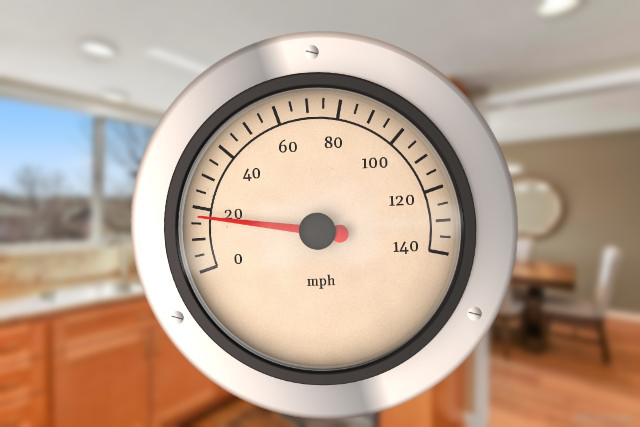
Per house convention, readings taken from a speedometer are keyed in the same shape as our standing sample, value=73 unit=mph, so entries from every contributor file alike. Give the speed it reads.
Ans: value=17.5 unit=mph
